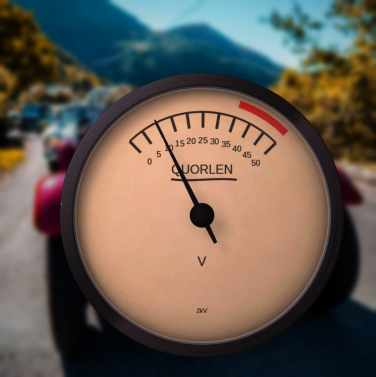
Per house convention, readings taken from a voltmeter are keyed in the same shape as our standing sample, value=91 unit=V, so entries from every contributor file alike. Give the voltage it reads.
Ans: value=10 unit=V
